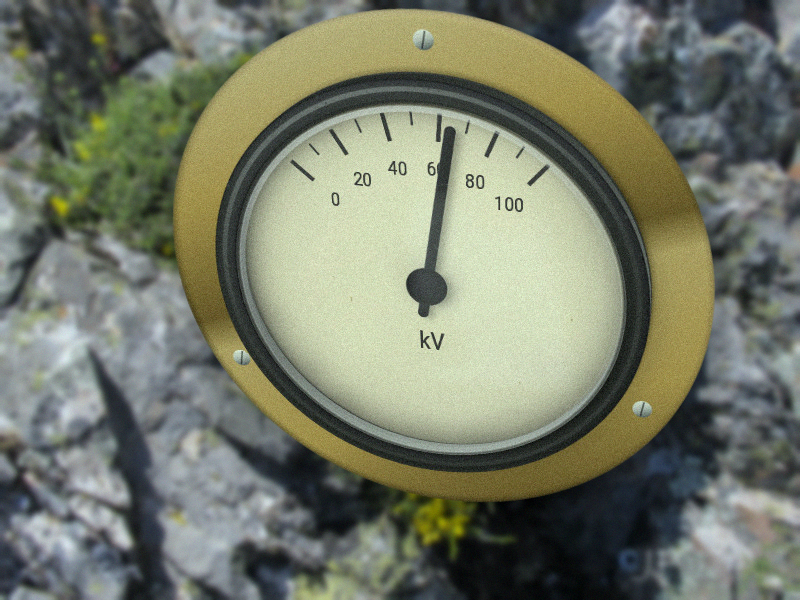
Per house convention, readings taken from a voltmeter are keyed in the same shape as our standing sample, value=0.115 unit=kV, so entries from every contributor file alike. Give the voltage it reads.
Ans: value=65 unit=kV
